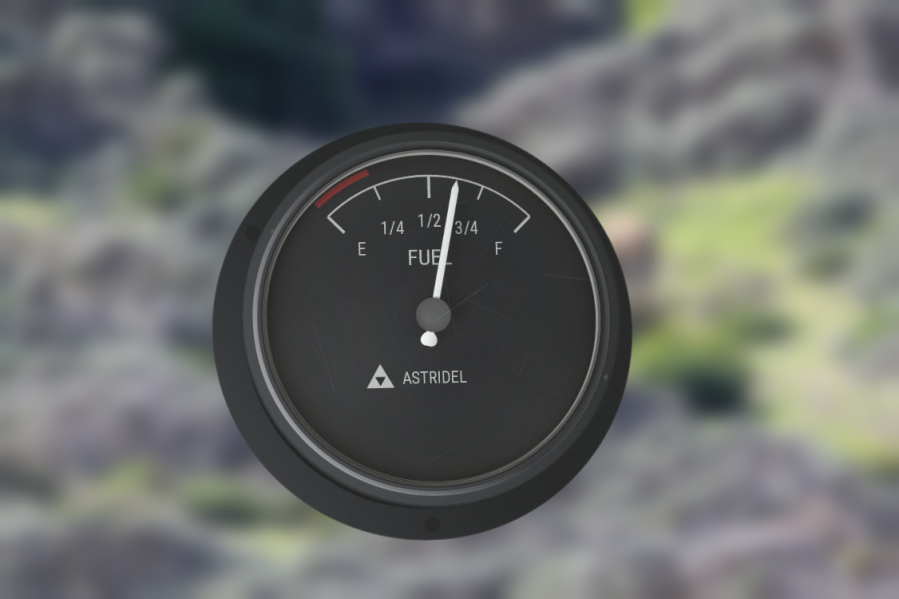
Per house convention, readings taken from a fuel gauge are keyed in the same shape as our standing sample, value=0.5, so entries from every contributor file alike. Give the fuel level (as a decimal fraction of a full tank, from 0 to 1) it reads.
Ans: value=0.625
